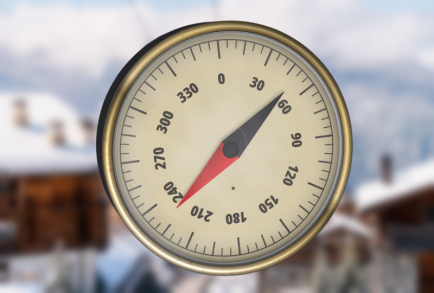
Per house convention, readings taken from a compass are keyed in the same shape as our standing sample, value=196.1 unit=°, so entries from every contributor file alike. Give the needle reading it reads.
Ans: value=230 unit=°
